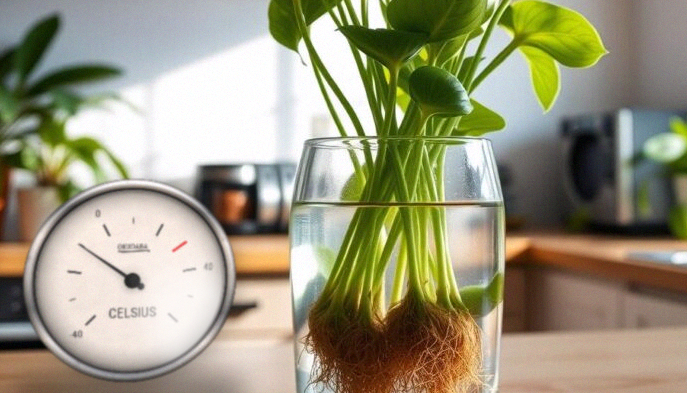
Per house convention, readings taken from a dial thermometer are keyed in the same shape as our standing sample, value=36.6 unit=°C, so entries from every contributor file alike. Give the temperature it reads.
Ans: value=-10 unit=°C
